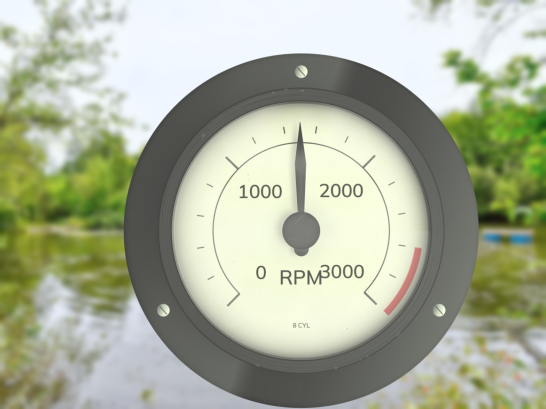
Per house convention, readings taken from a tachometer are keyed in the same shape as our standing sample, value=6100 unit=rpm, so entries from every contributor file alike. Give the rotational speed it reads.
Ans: value=1500 unit=rpm
